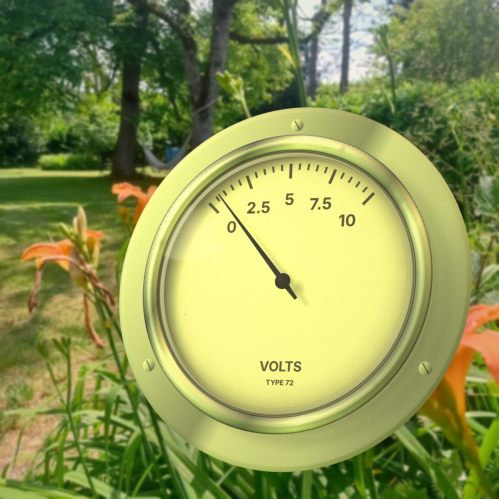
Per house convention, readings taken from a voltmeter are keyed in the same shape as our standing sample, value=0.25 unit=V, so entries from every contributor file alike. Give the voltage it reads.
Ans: value=0.75 unit=V
